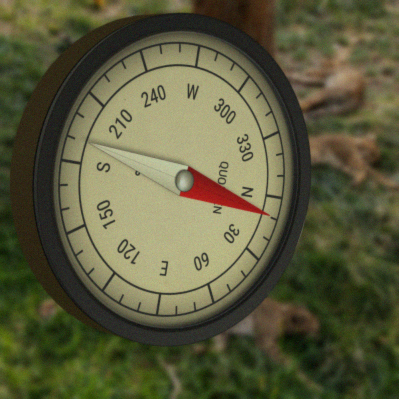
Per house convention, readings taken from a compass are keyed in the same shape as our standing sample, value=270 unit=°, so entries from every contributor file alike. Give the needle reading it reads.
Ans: value=10 unit=°
